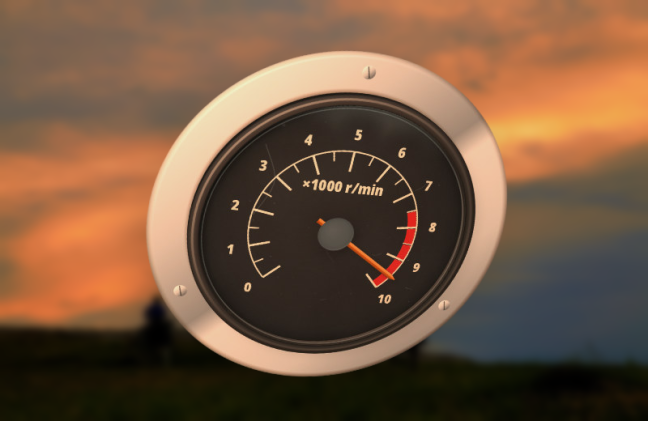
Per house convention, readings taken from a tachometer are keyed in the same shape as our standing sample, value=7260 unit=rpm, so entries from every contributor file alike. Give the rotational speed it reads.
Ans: value=9500 unit=rpm
